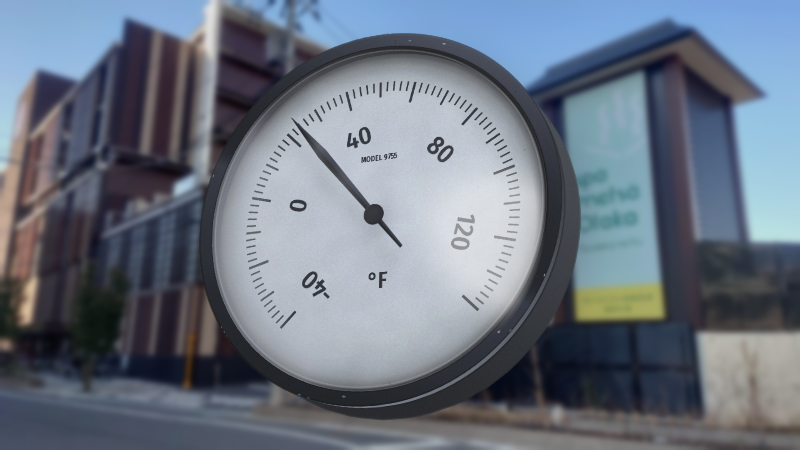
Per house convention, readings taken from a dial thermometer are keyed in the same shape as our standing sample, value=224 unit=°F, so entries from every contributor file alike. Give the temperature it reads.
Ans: value=24 unit=°F
